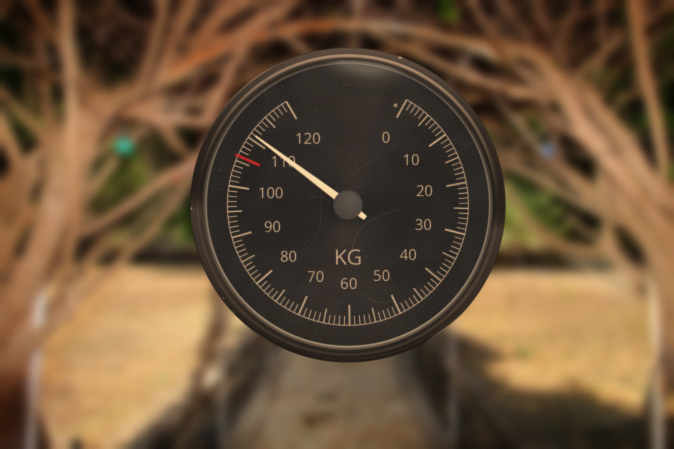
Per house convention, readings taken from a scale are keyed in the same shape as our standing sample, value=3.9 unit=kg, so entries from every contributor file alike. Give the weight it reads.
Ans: value=111 unit=kg
